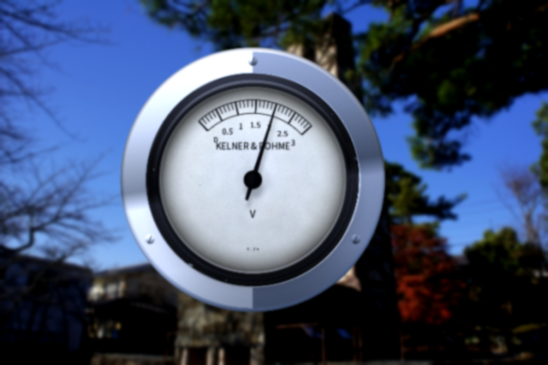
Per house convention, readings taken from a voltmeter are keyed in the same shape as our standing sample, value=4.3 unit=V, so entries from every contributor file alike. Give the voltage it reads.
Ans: value=2 unit=V
